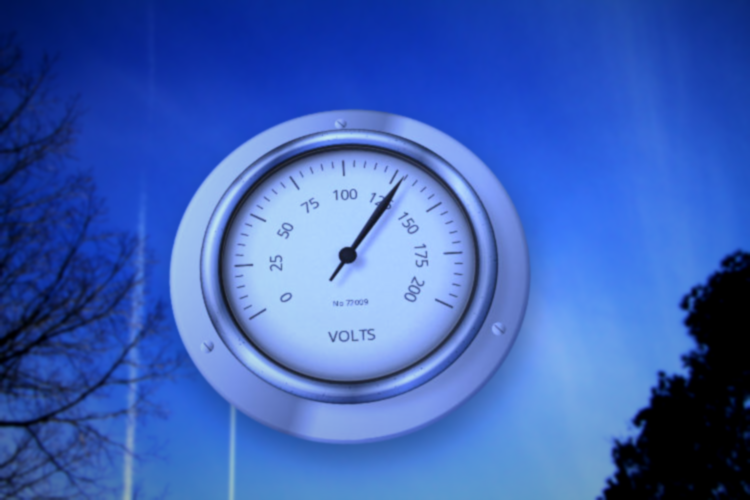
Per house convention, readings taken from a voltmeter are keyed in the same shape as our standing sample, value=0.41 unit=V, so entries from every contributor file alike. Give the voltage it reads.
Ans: value=130 unit=V
